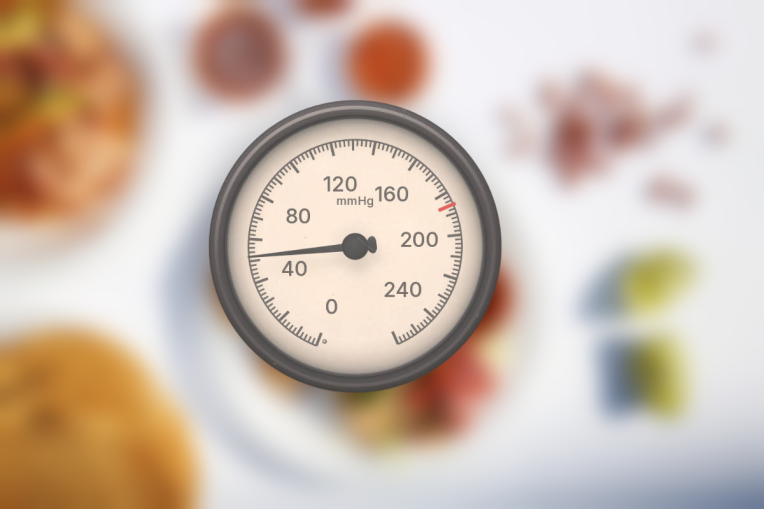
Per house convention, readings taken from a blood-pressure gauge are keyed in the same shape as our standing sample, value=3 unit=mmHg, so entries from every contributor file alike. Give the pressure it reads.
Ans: value=52 unit=mmHg
